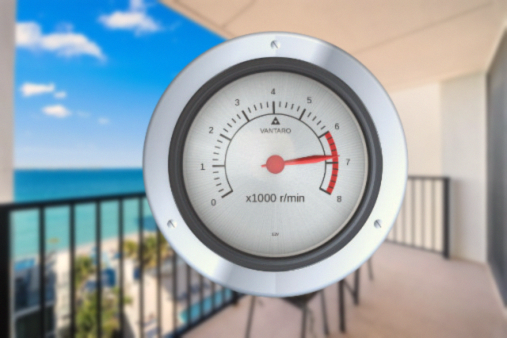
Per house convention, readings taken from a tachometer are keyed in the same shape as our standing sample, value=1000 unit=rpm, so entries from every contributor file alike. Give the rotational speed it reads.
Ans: value=6800 unit=rpm
